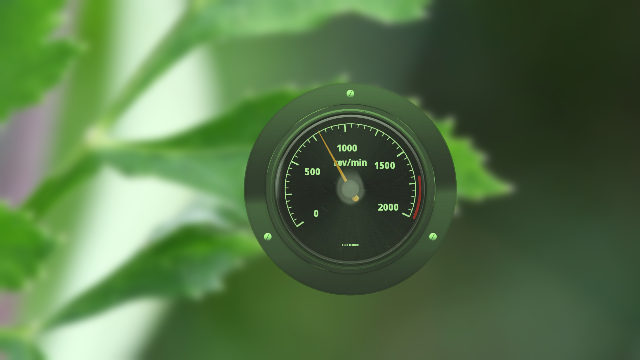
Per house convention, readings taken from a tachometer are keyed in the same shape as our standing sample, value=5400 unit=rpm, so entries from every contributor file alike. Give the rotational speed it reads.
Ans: value=800 unit=rpm
